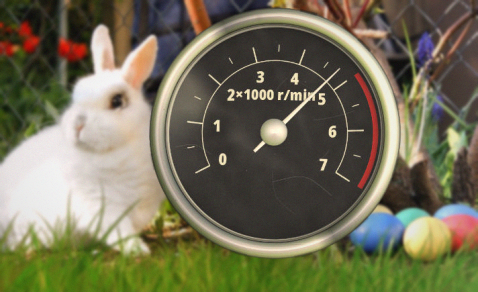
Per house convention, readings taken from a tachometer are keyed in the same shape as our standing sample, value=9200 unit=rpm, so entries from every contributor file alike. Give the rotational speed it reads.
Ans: value=4750 unit=rpm
